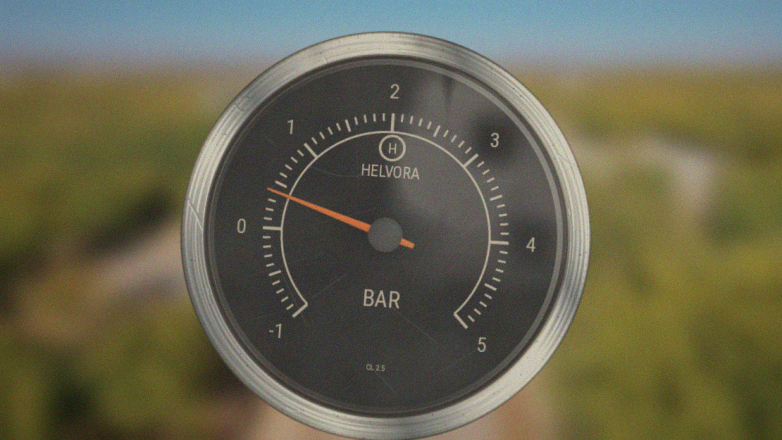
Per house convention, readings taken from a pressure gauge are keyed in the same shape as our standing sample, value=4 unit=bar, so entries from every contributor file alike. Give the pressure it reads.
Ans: value=0.4 unit=bar
